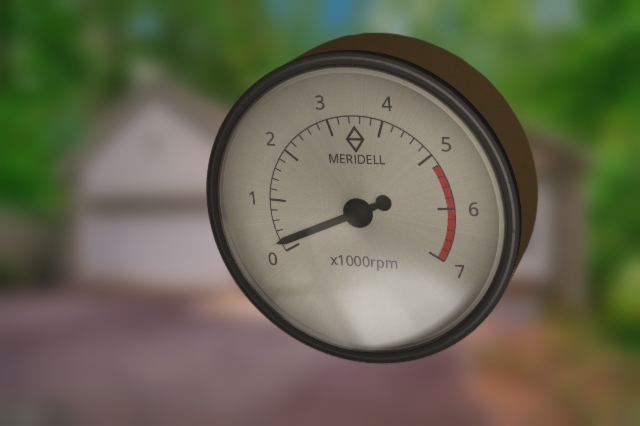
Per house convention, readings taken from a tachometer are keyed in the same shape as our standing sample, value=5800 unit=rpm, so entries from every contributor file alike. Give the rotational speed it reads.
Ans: value=200 unit=rpm
